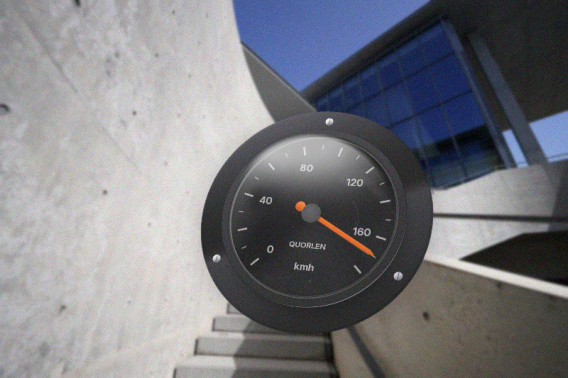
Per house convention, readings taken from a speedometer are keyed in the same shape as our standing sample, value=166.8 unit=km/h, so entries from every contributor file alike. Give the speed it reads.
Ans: value=170 unit=km/h
